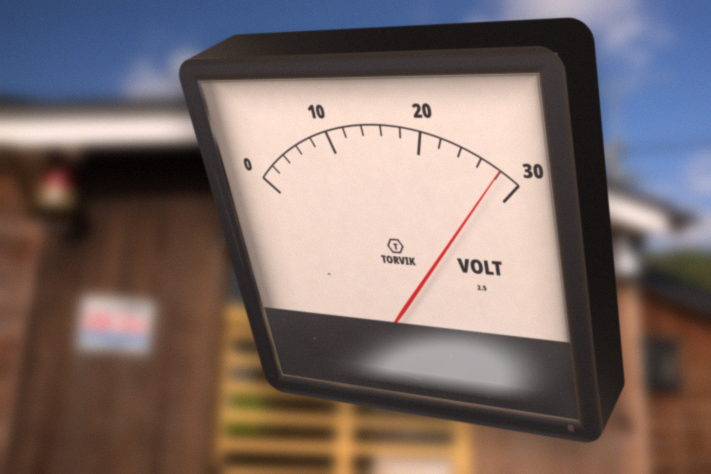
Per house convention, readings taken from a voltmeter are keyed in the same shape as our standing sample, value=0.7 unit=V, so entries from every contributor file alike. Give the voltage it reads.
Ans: value=28 unit=V
